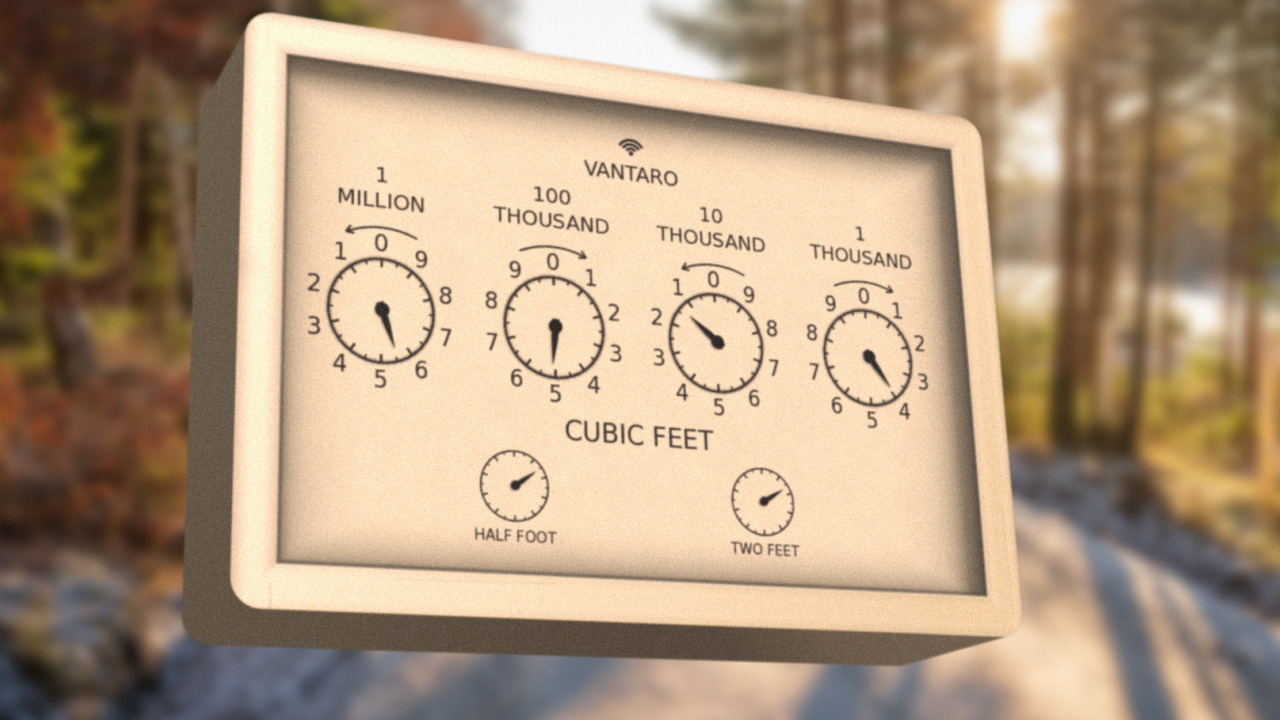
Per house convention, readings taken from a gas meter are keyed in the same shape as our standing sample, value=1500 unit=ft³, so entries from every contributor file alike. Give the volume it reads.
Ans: value=551400 unit=ft³
